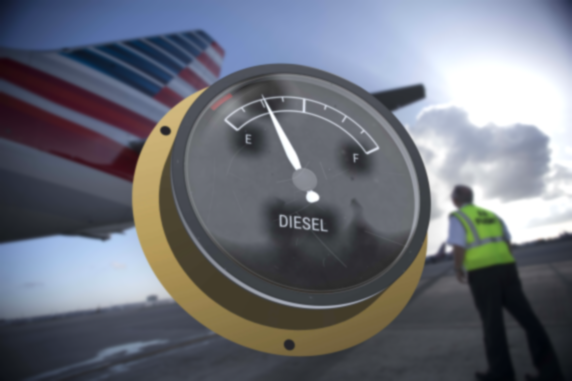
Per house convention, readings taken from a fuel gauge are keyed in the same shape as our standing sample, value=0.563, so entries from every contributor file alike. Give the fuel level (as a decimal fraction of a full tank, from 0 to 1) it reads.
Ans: value=0.25
